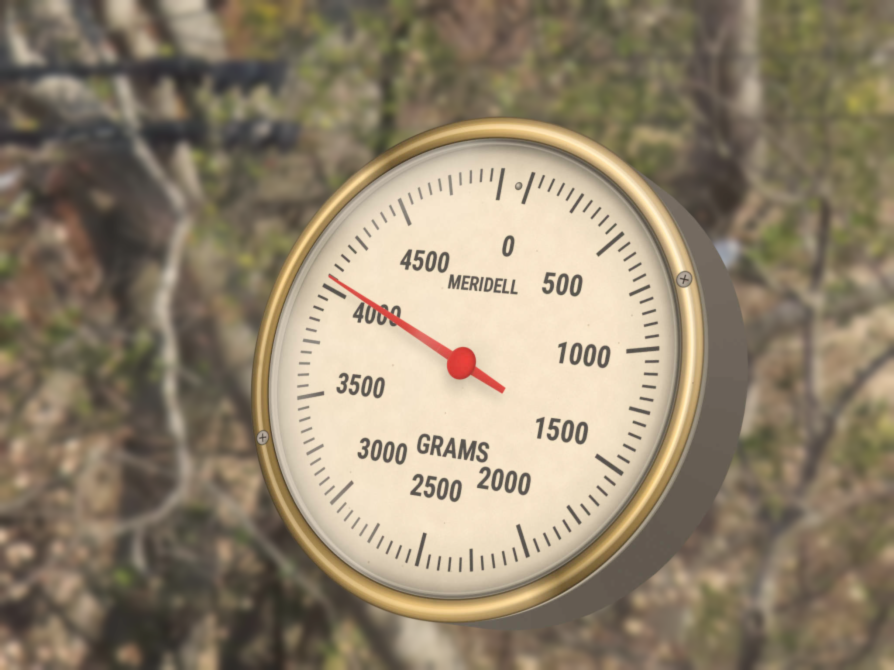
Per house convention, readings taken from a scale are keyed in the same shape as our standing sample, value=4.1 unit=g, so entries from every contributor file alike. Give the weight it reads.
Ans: value=4050 unit=g
